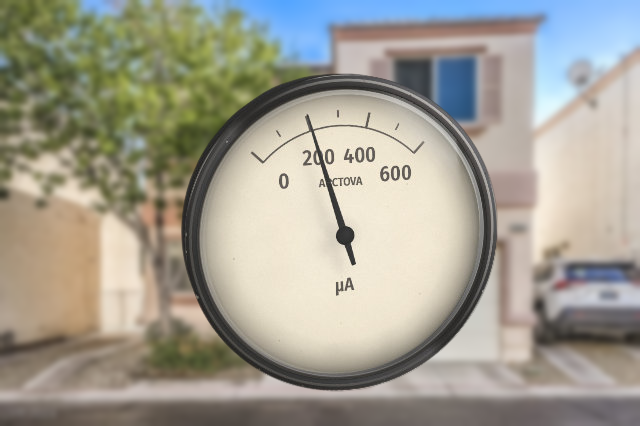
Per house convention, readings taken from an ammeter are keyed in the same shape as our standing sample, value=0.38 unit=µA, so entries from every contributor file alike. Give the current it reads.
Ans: value=200 unit=µA
